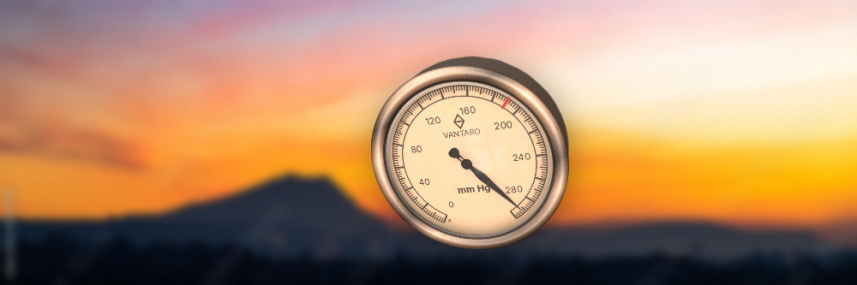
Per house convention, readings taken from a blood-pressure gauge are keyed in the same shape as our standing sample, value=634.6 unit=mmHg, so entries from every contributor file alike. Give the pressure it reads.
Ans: value=290 unit=mmHg
